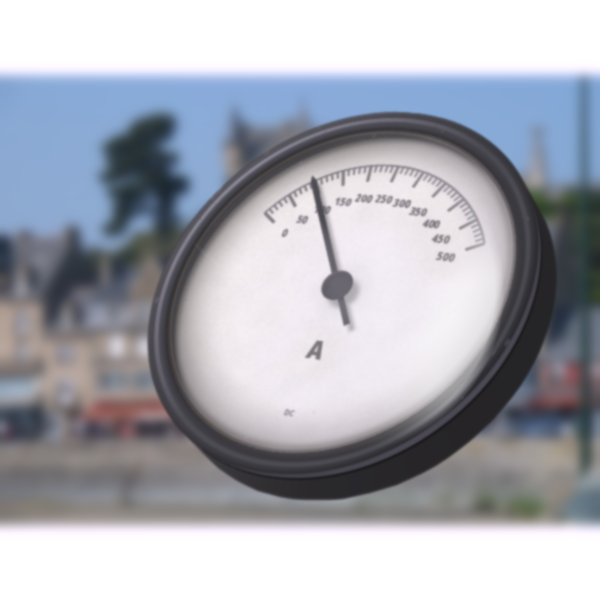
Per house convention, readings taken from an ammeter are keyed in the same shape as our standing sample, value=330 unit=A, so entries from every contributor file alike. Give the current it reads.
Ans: value=100 unit=A
